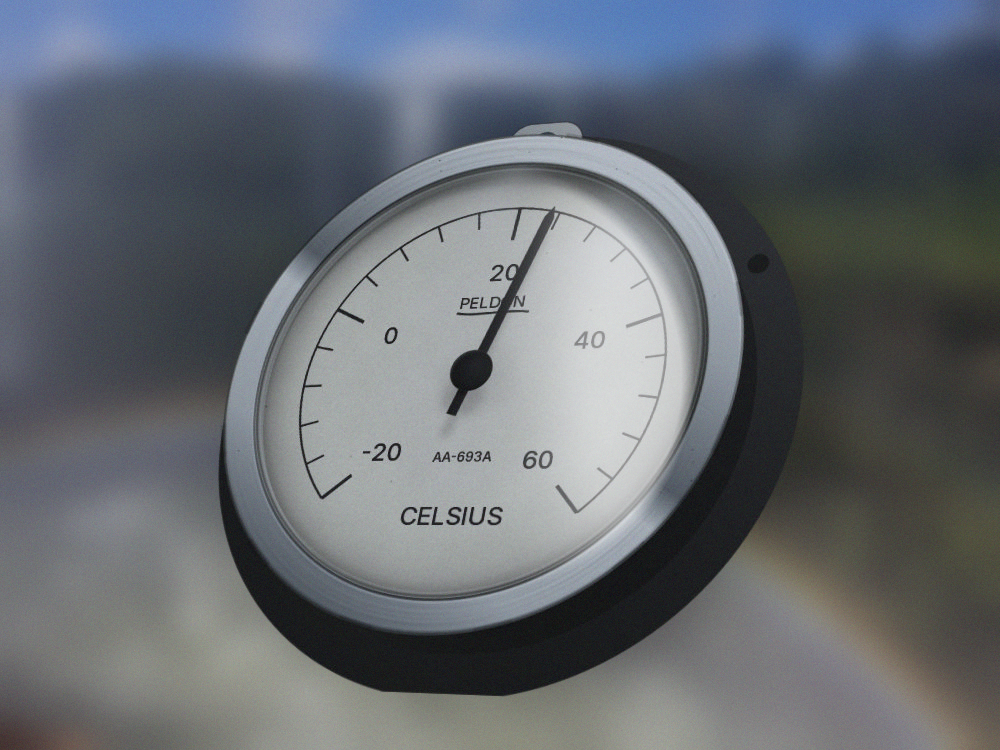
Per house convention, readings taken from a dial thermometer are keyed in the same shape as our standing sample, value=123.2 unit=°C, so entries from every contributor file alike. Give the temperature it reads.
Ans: value=24 unit=°C
